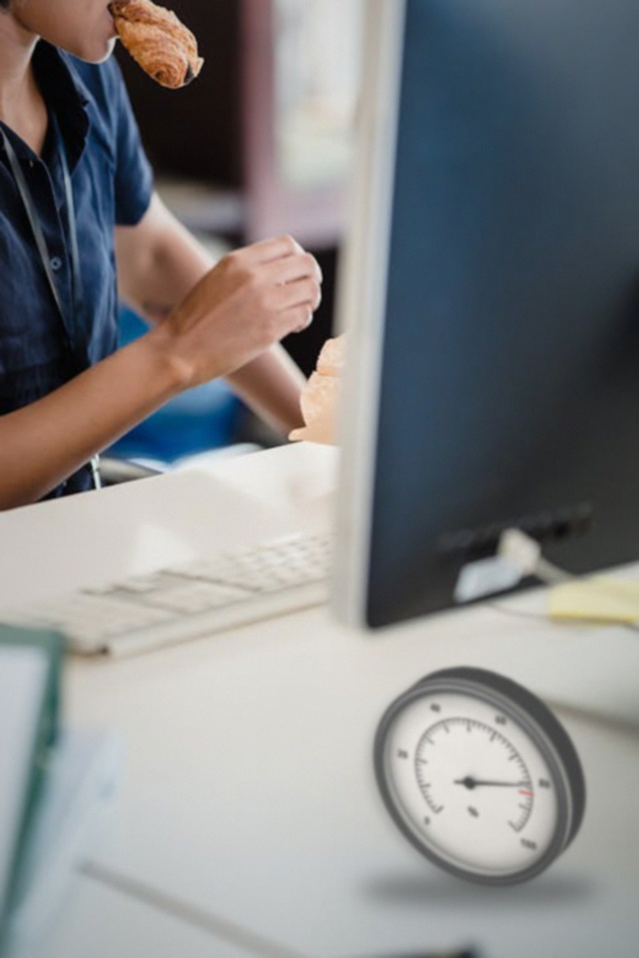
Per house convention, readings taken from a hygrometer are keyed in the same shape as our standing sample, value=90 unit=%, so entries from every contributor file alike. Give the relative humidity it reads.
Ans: value=80 unit=%
